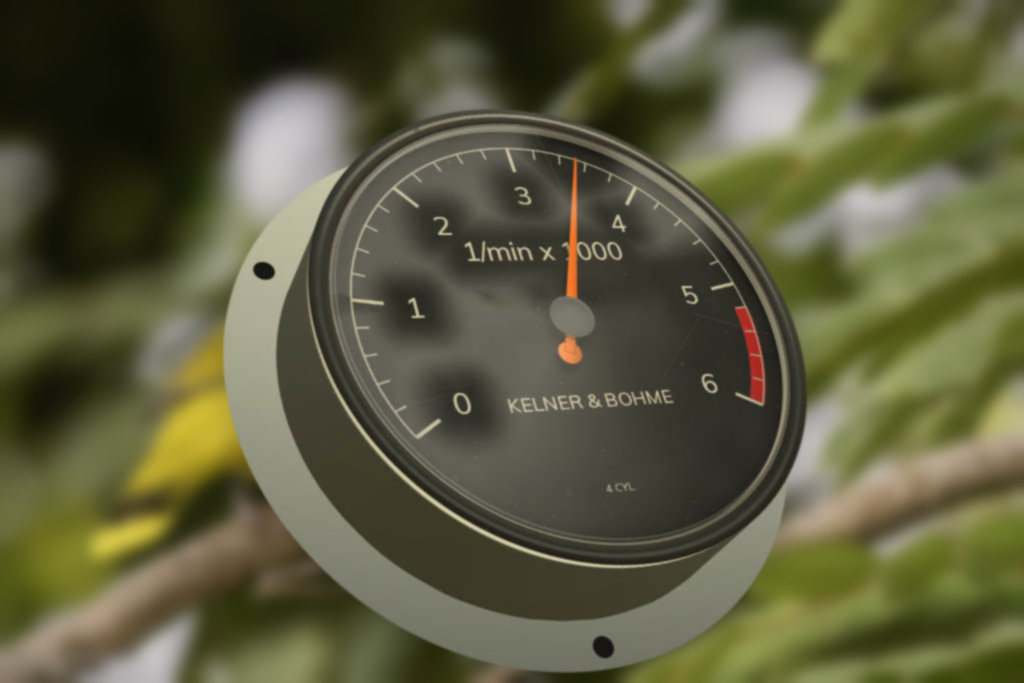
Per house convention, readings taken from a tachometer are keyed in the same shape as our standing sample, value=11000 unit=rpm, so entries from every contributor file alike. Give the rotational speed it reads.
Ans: value=3500 unit=rpm
